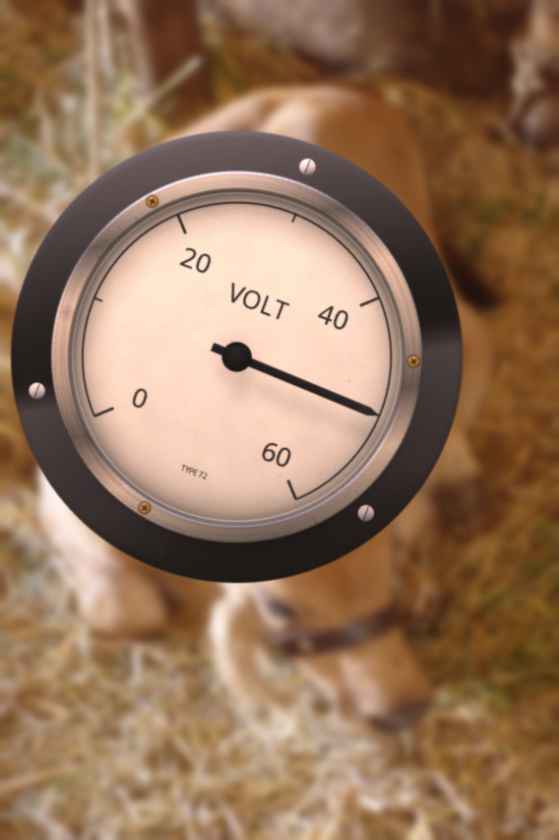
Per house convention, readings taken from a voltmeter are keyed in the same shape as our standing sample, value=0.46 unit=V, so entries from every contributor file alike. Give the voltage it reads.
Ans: value=50 unit=V
